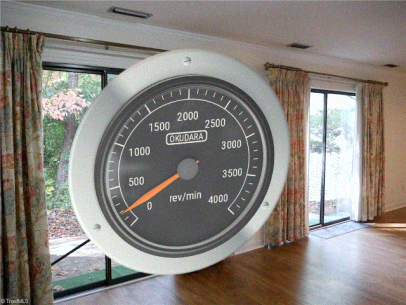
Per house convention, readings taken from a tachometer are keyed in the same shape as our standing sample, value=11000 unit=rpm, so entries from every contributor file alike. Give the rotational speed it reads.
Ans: value=200 unit=rpm
